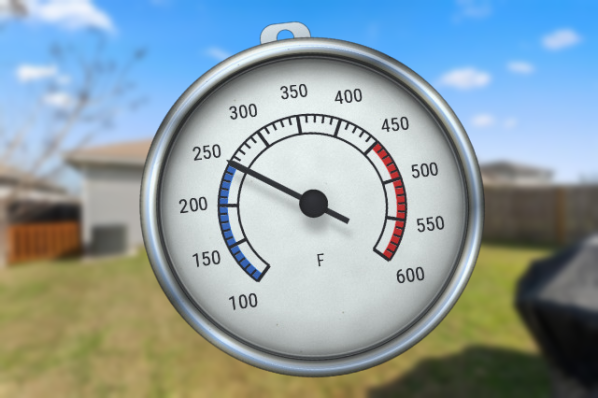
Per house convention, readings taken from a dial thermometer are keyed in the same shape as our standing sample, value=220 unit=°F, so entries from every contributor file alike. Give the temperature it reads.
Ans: value=250 unit=°F
